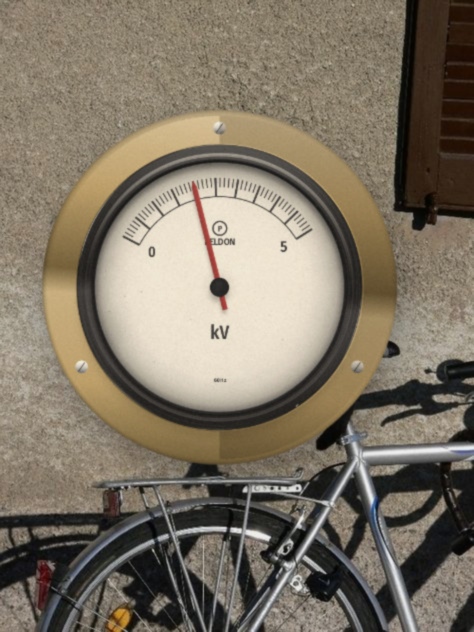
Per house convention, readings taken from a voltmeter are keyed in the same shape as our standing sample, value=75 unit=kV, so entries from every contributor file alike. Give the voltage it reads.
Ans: value=2 unit=kV
